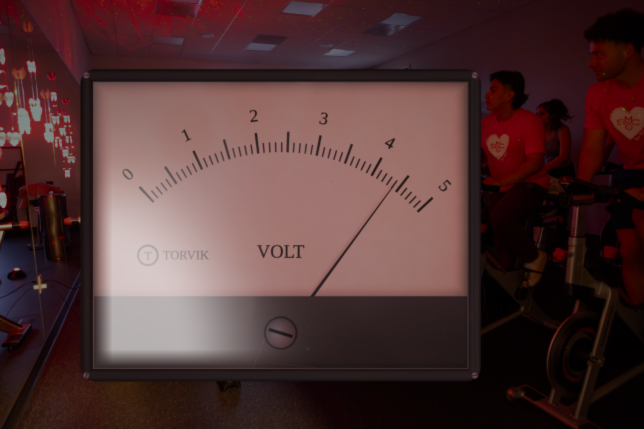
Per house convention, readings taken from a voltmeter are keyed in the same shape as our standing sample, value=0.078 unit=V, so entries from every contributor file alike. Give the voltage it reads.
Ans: value=4.4 unit=V
